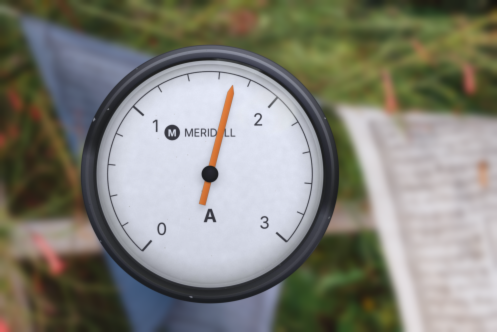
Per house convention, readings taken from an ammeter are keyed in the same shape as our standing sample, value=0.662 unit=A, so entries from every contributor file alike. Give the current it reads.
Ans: value=1.7 unit=A
